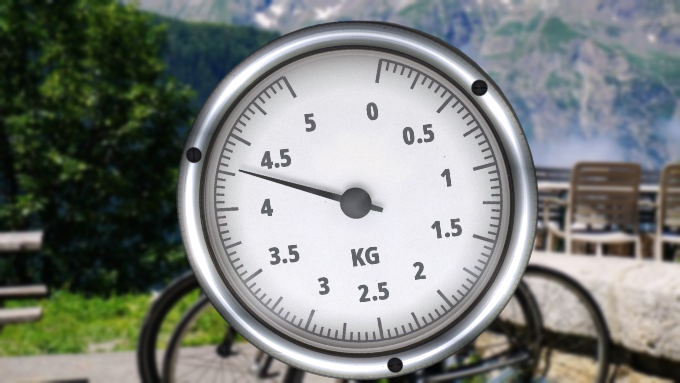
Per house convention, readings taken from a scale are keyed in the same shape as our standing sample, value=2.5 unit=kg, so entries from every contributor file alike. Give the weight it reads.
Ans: value=4.3 unit=kg
